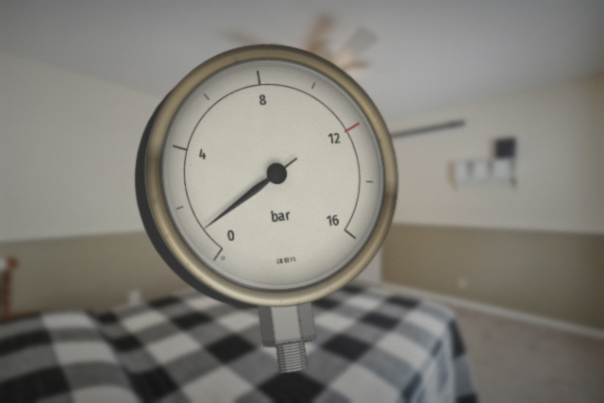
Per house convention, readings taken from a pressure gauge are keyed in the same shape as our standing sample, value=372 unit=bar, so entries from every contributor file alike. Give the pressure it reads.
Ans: value=1 unit=bar
